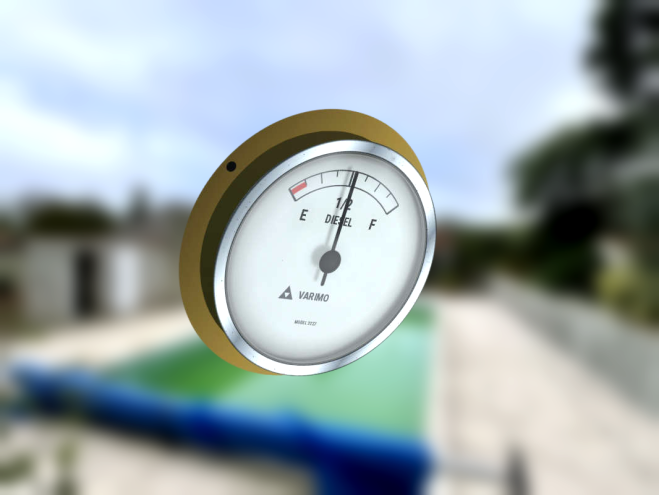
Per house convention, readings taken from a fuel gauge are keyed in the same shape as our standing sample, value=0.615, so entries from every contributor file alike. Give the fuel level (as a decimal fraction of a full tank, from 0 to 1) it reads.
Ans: value=0.5
